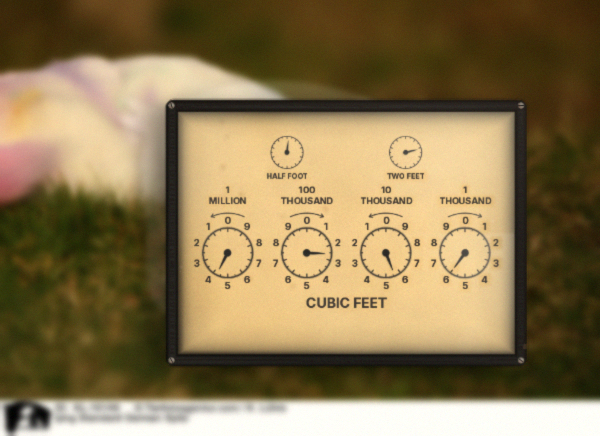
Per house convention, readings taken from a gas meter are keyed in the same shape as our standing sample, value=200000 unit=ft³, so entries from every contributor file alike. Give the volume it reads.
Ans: value=425600 unit=ft³
